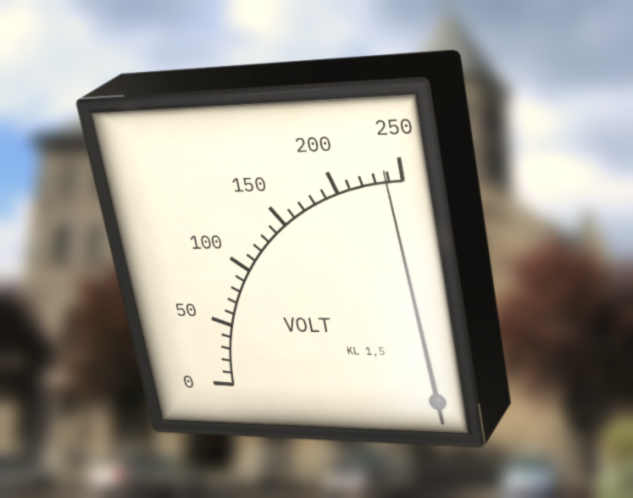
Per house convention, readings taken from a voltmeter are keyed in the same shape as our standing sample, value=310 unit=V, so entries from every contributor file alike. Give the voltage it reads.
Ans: value=240 unit=V
